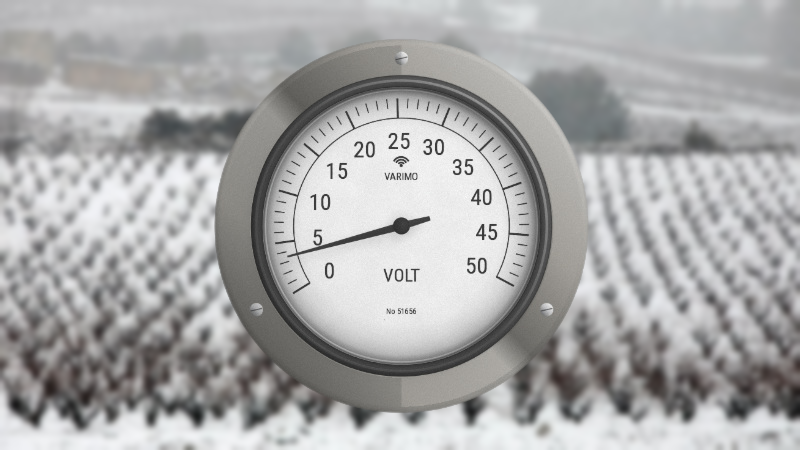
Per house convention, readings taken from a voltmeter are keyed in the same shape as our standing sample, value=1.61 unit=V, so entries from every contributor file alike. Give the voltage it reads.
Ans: value=3.5 unit=V
